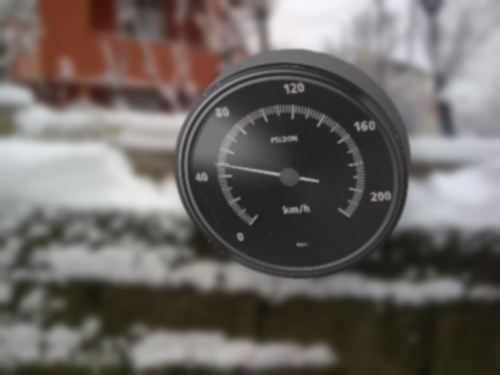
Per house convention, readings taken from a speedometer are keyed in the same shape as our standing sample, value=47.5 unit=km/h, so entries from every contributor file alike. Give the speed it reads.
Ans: value=50 unit=km/h
